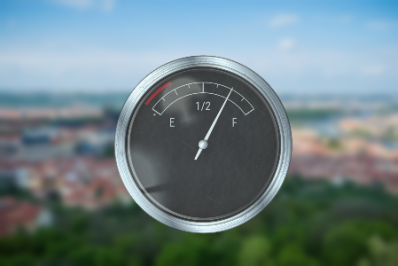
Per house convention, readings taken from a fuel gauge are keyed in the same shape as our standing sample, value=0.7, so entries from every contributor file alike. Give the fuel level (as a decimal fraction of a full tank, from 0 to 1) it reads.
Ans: value=0.75
